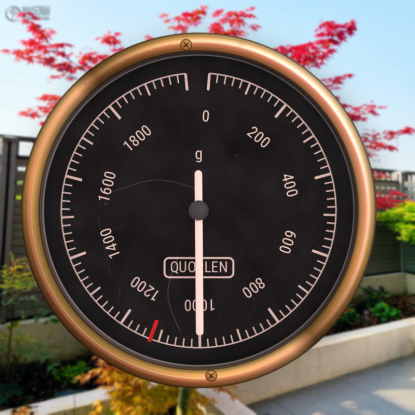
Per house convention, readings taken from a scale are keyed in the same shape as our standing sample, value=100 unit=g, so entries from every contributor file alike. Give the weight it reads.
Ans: value=1000 unit=g
